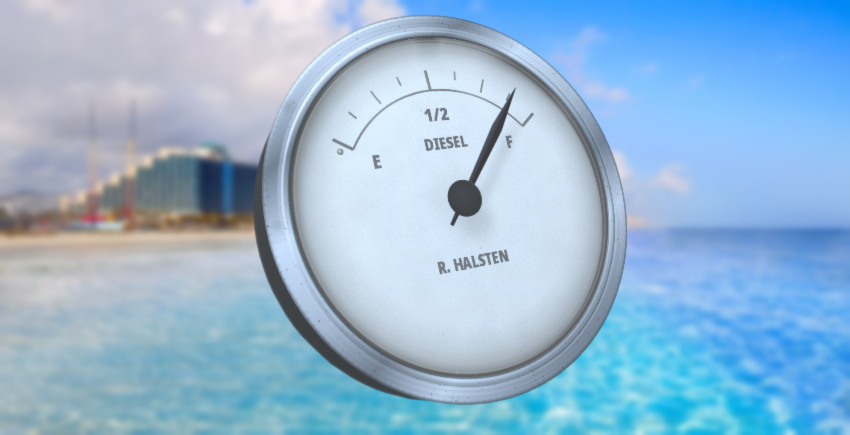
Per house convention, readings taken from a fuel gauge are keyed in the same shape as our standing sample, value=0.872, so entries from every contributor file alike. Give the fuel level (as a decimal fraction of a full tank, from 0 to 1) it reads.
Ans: value=0.875
